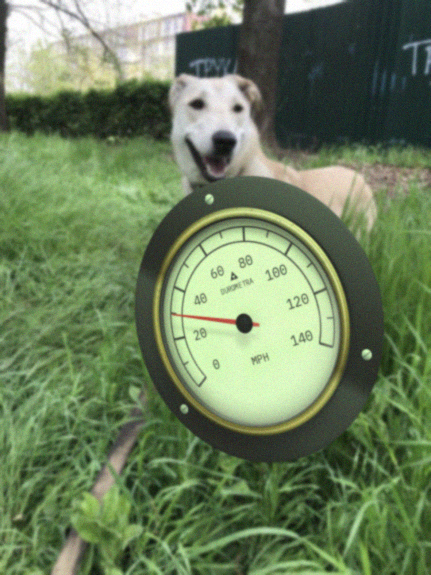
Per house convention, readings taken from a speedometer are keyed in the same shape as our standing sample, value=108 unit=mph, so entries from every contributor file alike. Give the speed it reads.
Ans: value=30 unit=mph
